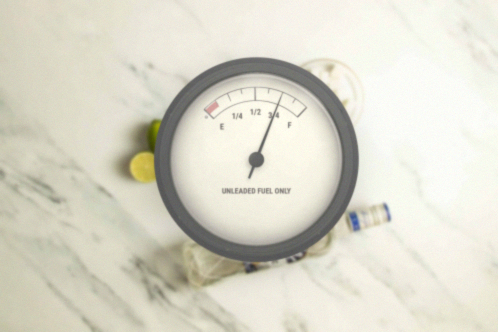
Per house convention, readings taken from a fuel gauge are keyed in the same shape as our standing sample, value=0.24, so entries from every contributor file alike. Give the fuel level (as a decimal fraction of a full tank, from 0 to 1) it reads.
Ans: value=0.75
